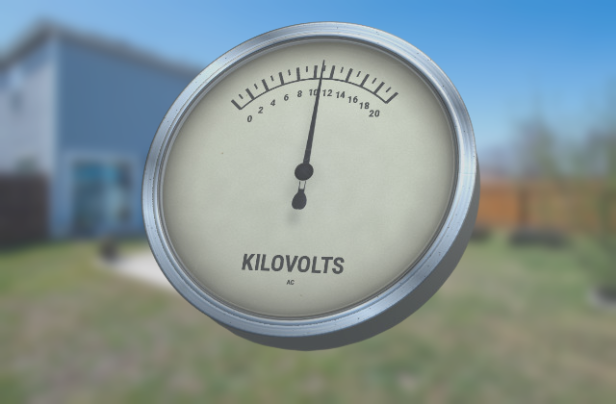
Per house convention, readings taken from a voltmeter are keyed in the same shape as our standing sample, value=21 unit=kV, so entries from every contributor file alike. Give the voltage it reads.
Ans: value=11 unit=kV
